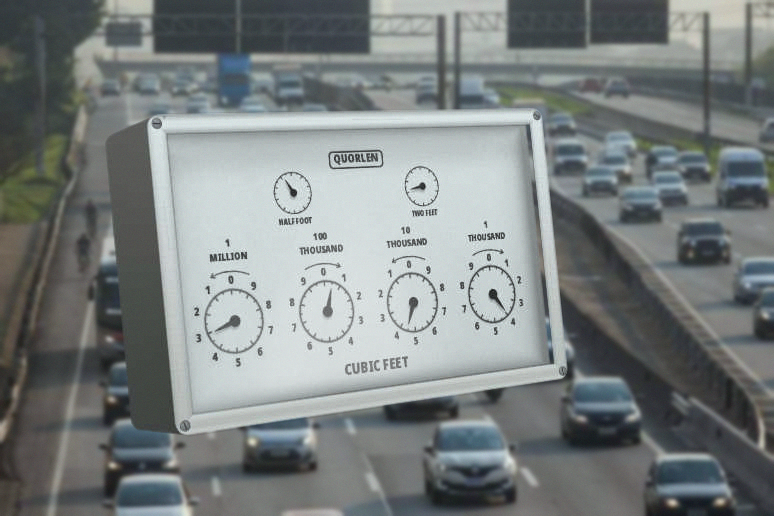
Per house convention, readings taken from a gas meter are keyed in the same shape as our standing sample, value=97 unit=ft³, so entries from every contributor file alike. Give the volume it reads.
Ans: value=304400 unit=ft³
